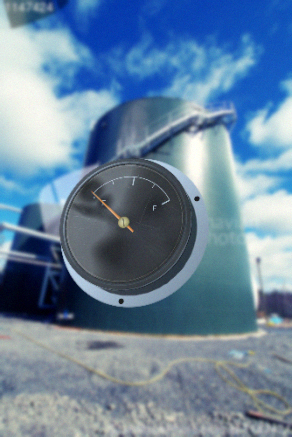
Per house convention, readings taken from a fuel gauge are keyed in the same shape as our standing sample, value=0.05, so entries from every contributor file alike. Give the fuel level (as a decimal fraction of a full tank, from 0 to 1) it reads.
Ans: value=0
